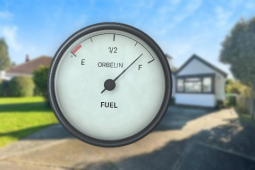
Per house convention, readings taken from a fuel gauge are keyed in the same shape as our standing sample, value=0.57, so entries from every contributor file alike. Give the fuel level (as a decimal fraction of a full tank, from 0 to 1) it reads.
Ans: value=0.875
